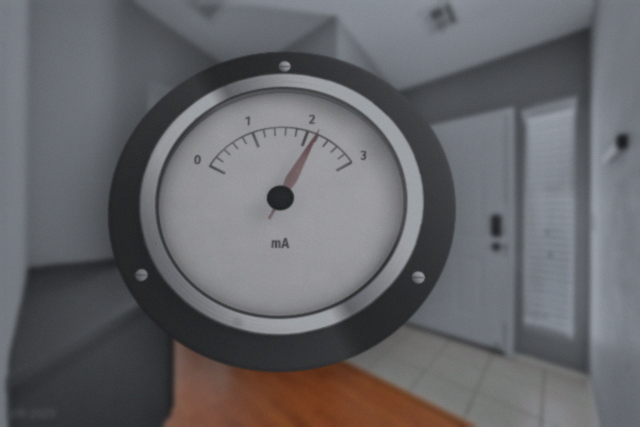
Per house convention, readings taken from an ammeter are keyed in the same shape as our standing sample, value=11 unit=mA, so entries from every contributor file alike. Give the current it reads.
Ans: value=2.2 unit=mA
